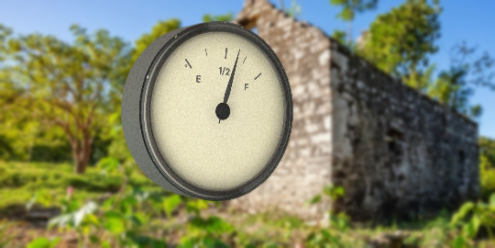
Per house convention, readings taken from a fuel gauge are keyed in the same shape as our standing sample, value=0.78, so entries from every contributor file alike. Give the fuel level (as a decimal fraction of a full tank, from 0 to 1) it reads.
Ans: value=0.625
